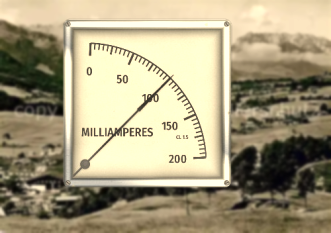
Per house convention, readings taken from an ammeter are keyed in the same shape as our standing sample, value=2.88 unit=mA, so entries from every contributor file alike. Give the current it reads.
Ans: value=100 unit=mA
